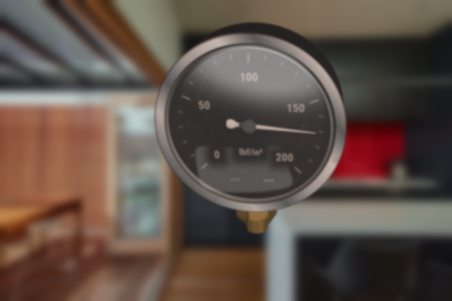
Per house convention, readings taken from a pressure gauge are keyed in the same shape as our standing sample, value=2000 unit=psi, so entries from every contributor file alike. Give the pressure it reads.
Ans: value=170 unit=psi
